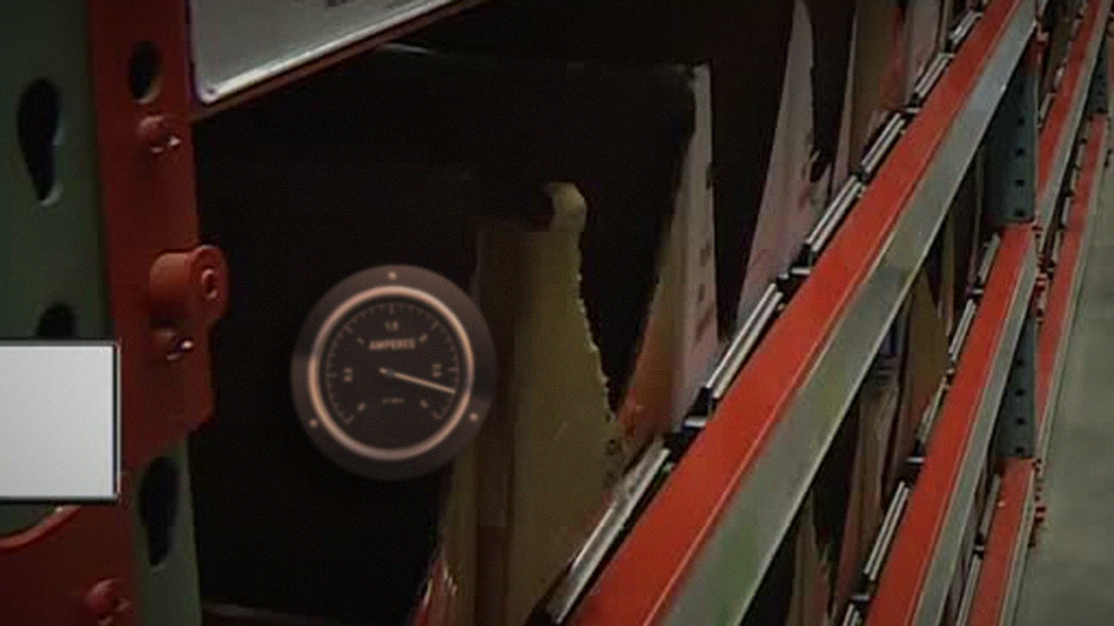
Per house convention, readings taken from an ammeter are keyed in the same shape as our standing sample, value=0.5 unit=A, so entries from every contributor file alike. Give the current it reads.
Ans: value=2.7 unit=A
